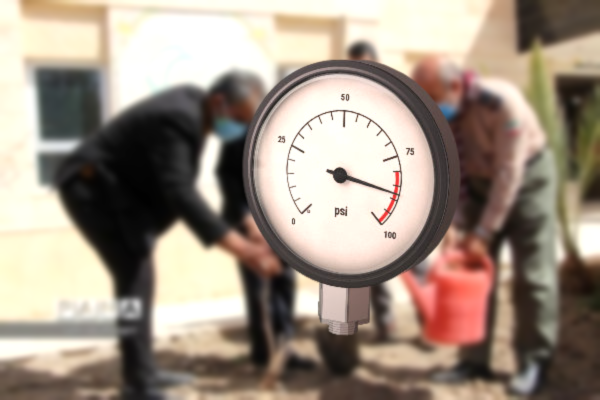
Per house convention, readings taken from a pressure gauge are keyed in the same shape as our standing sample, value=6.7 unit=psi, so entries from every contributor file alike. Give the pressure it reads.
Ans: value=87.5 unit=psi
